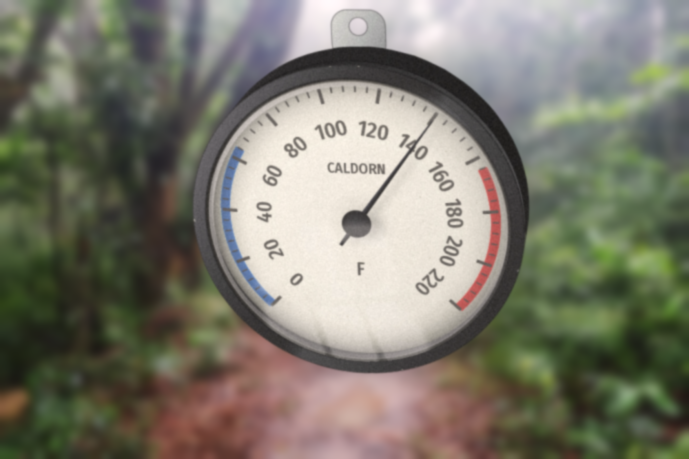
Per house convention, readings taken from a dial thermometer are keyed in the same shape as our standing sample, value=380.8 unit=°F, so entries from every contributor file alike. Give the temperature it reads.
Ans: value=140 unit=°F
